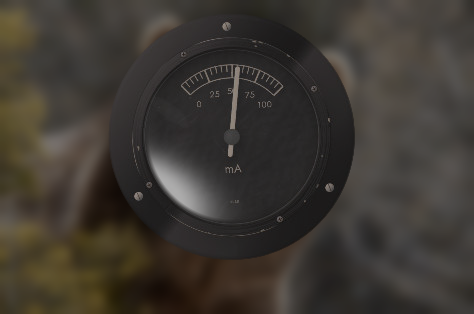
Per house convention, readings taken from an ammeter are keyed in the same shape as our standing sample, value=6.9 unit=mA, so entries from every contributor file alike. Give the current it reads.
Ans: value=55 unit=mA
